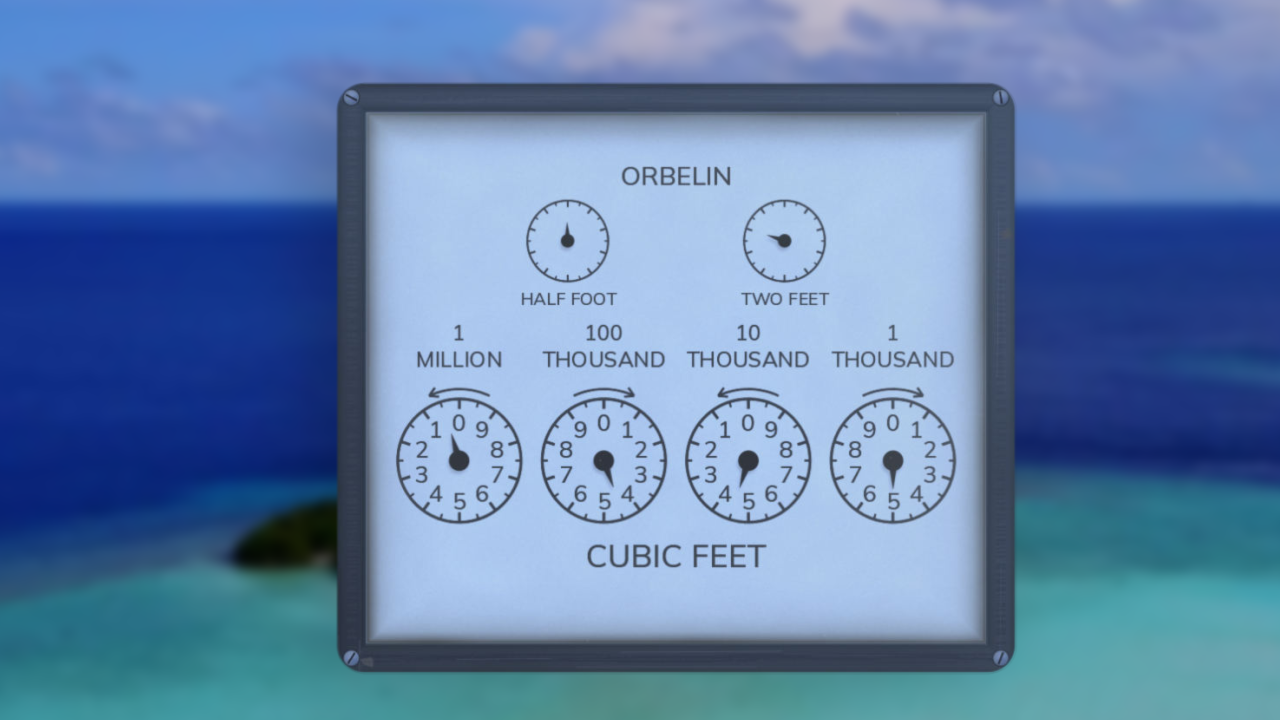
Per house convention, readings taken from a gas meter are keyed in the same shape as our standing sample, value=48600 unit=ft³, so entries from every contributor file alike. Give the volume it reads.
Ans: value=44500 unit=ft³
